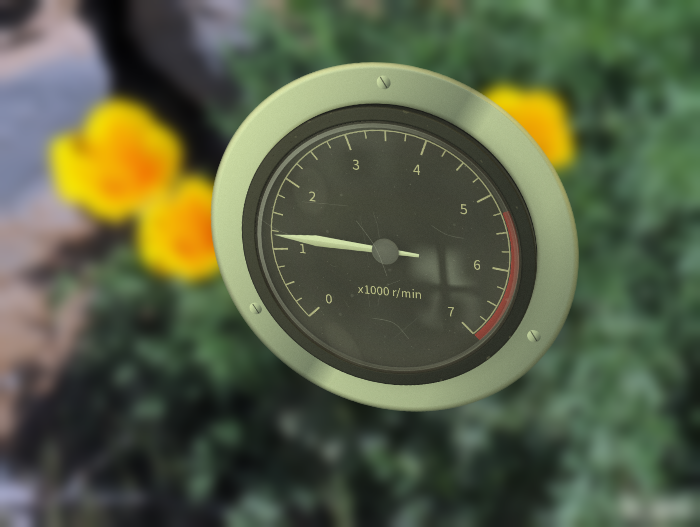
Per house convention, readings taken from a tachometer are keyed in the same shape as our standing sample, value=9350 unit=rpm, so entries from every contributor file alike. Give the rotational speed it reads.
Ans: value=1250 unit=rpm
